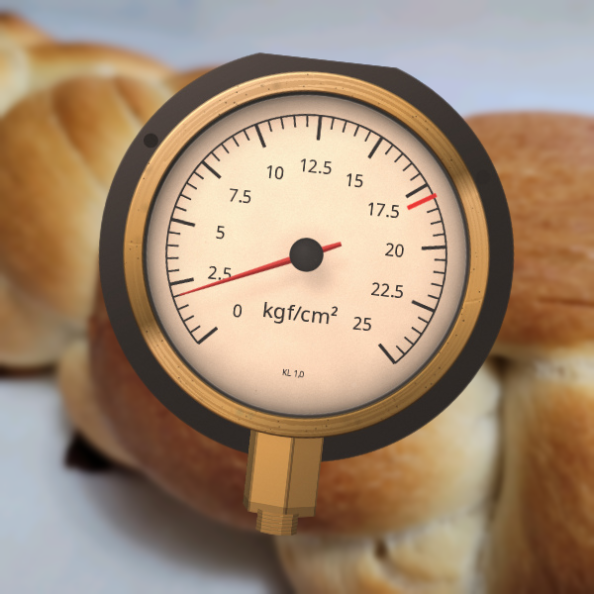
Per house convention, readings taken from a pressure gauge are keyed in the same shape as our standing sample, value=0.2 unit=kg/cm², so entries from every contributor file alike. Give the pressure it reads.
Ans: value=2 unit=kg/cm²
